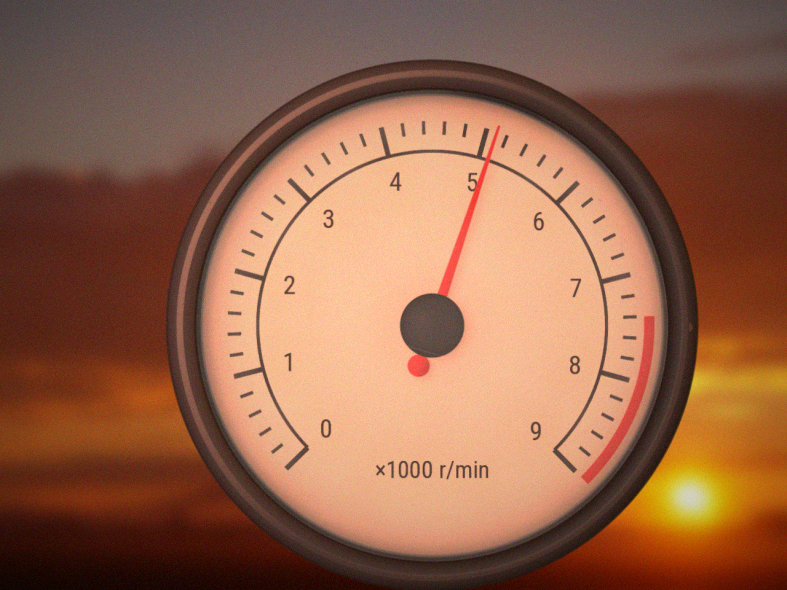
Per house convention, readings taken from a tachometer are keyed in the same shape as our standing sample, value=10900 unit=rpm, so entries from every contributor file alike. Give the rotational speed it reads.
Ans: value=5100 unit=rpm
